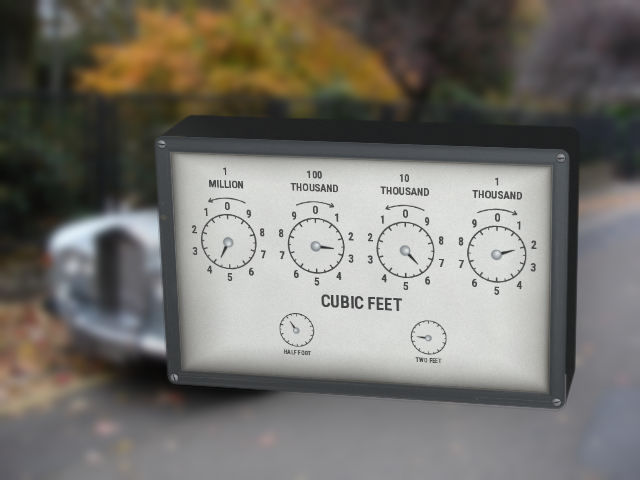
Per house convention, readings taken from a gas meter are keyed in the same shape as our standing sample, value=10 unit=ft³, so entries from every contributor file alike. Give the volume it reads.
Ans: value=426200 unit=ft³
